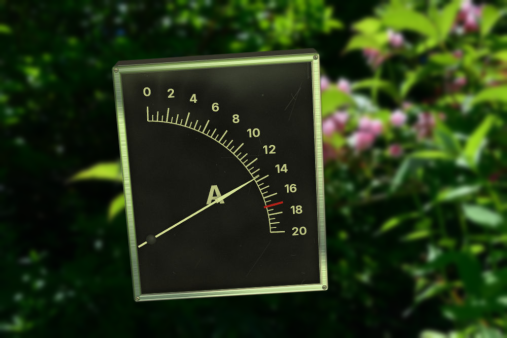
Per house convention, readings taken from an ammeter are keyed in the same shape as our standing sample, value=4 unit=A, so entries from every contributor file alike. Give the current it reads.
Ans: value=13.5 unit=A
